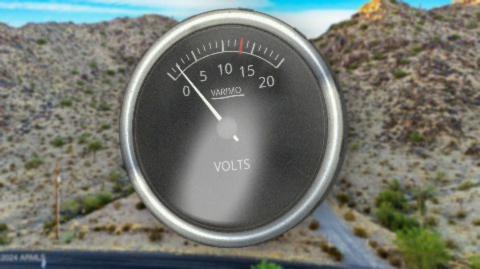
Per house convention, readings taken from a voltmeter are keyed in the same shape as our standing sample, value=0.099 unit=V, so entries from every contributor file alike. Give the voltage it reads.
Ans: value=2 unit=V
